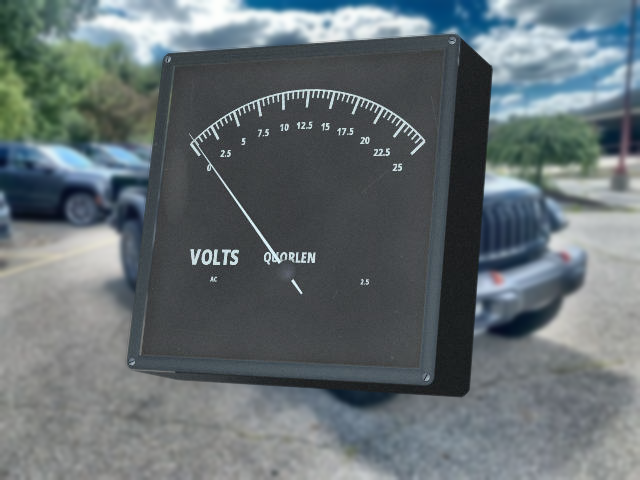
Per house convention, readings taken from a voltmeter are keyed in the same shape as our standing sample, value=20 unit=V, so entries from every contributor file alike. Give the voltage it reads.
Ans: value=0.5 unit=V
